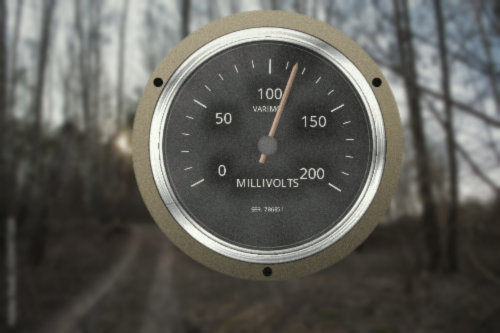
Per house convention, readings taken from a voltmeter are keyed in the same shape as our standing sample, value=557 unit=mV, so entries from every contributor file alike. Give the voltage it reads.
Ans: value=115 unit=mV
